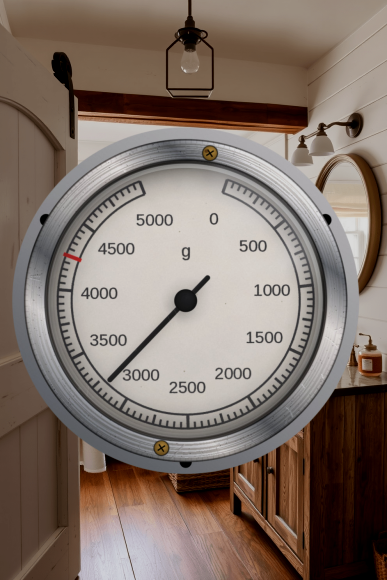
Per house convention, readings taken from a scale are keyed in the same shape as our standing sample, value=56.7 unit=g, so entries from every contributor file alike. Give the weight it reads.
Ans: value=3200 unit=g
